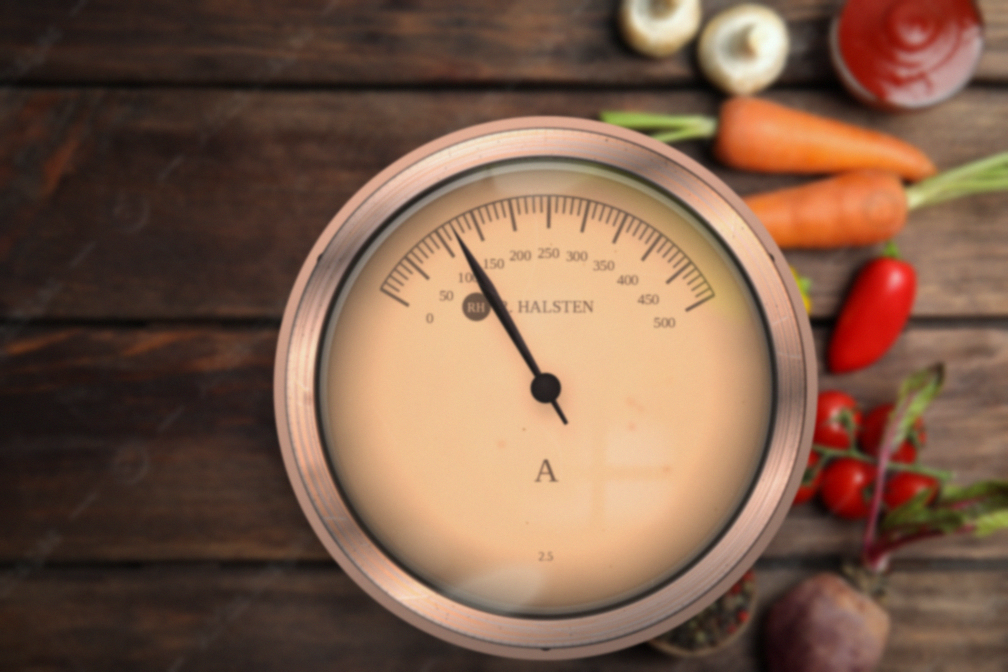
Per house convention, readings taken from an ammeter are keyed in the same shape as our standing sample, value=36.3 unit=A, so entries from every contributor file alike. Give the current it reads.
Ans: value=120 unit=A
